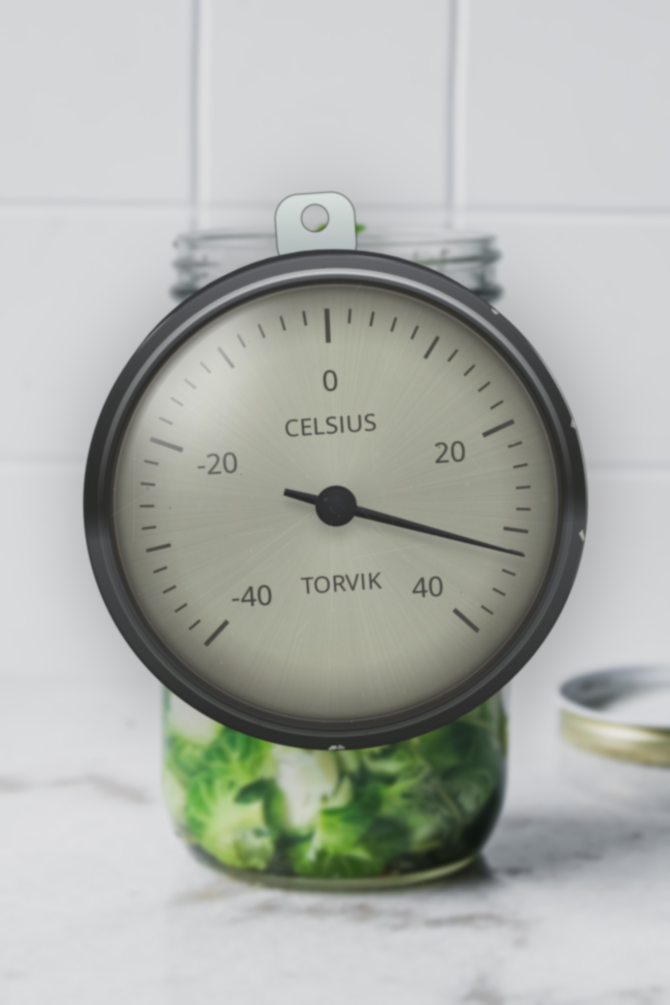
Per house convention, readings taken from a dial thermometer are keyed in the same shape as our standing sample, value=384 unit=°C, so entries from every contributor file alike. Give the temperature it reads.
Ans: value=32 unit=°C
